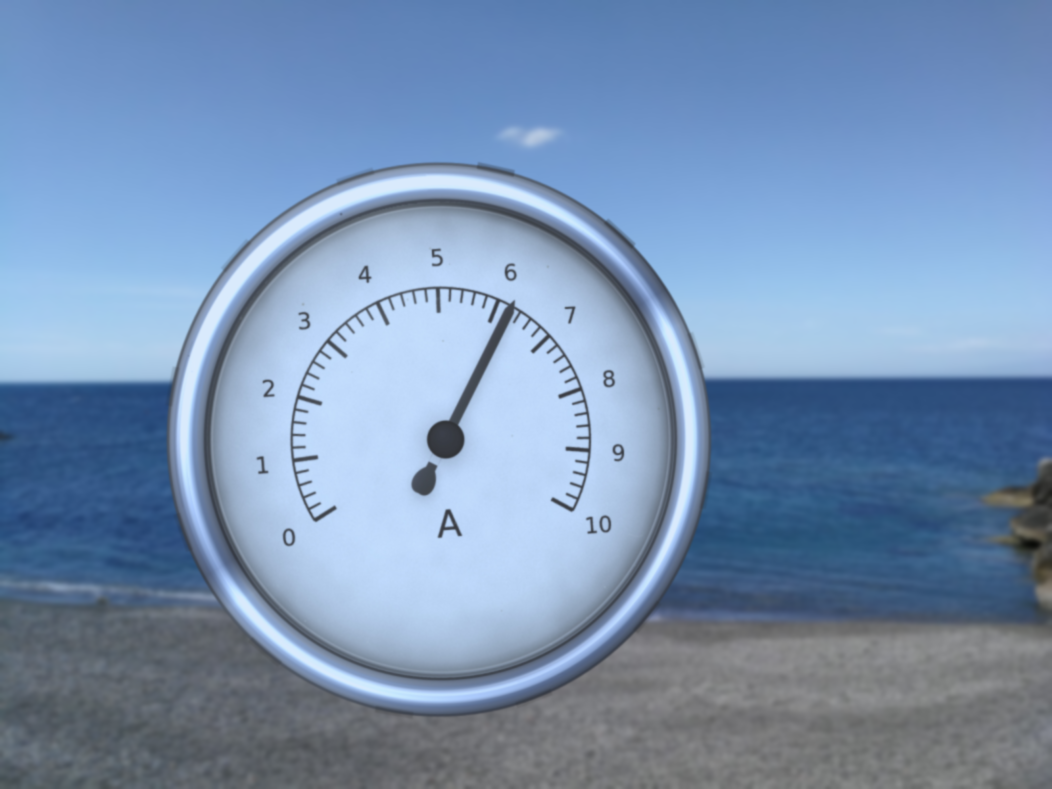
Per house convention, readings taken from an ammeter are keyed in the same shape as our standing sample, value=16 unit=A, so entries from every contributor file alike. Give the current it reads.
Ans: value=6.2 unit=A
